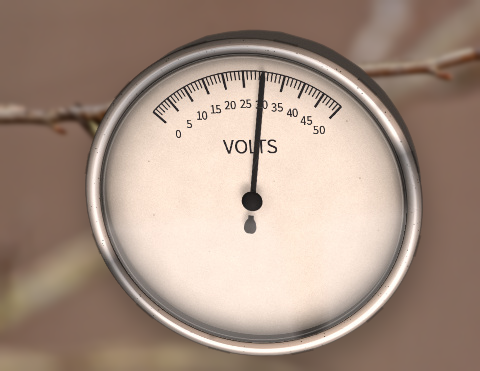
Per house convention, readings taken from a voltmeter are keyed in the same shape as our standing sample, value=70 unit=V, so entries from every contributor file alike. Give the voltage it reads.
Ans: value=30 unit=V
